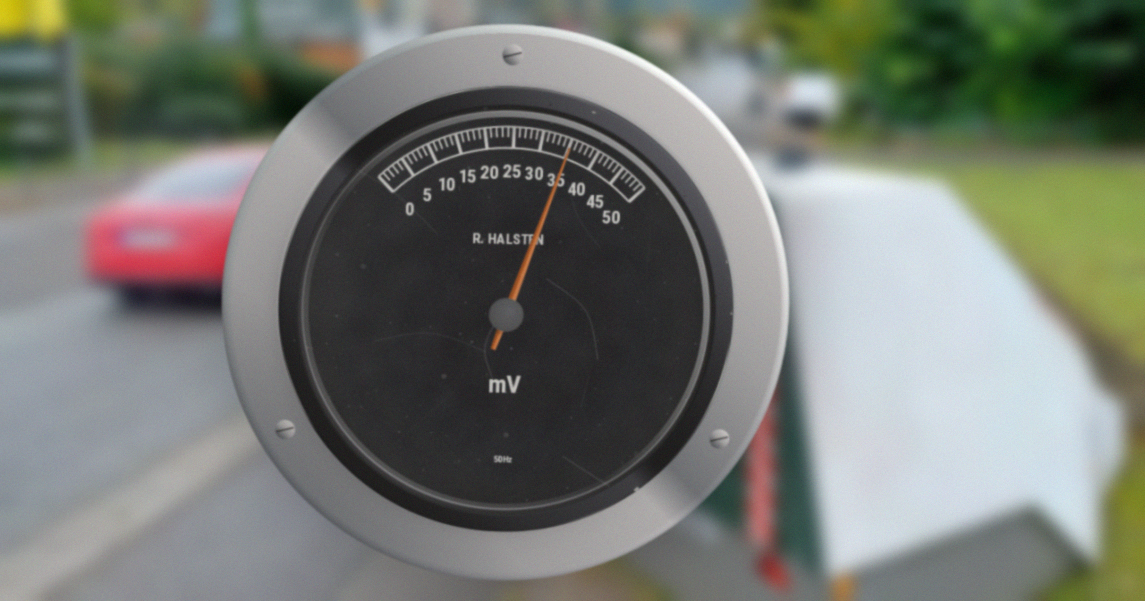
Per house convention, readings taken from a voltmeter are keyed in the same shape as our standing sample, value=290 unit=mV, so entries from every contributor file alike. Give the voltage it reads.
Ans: value=35 unit=mV
